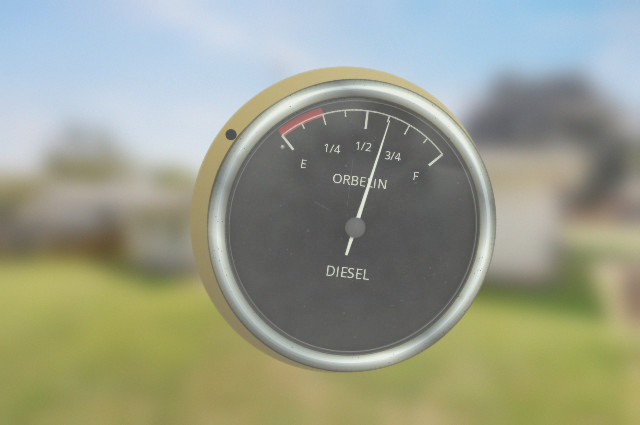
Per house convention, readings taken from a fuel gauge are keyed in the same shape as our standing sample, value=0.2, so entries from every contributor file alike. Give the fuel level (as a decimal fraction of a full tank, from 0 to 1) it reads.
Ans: value=0.625
